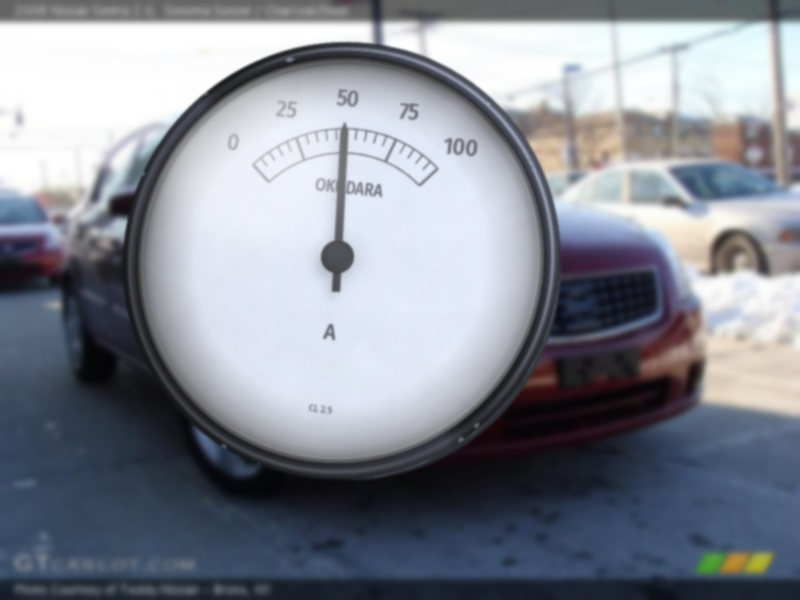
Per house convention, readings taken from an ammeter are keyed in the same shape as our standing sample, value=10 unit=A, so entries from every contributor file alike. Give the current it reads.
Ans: value=50 unit=A
